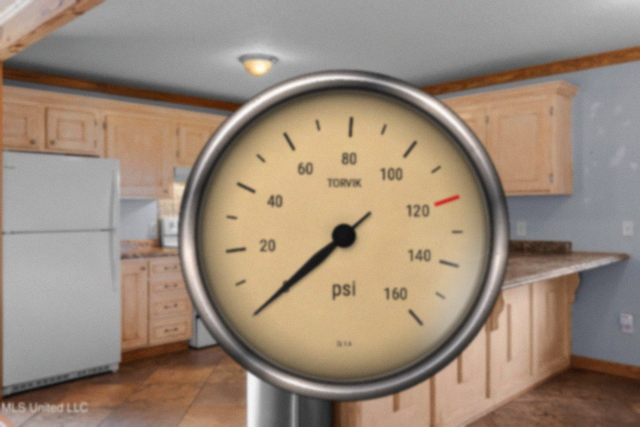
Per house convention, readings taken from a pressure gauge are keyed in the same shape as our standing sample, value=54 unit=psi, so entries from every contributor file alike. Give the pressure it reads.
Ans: value=0 unit=psi
